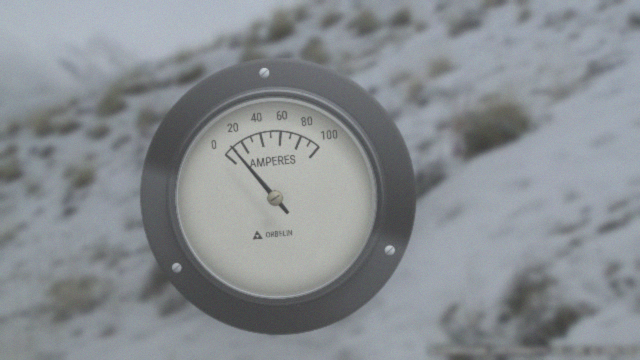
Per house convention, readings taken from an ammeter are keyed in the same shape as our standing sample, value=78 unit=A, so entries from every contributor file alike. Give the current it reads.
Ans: value=10 unit=A
